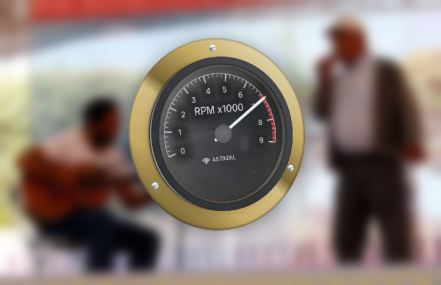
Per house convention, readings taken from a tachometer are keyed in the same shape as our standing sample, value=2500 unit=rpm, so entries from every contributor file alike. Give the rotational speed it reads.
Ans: value=7000 unit=rpm
